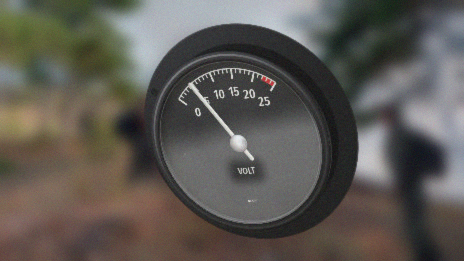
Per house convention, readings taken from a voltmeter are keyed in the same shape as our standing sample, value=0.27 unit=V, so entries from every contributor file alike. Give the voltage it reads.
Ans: value=5 unit=V
